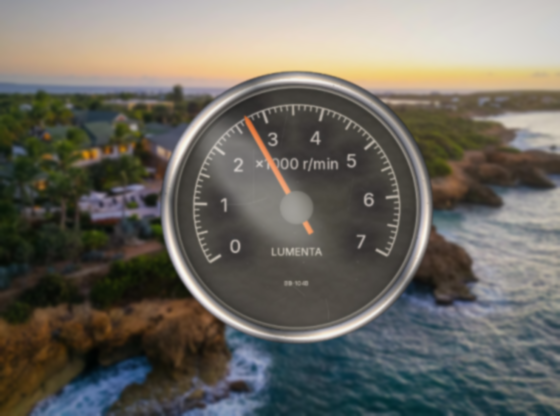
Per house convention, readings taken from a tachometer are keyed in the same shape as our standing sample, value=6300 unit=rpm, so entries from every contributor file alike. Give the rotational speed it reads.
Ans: value=2700 unit=rpm
